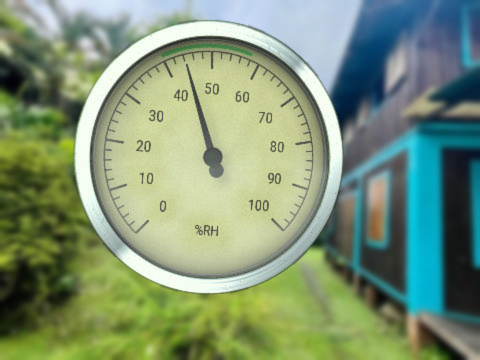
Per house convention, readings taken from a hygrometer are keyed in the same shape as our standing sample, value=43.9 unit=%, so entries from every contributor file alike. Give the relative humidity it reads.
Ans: value=44 unit=%
